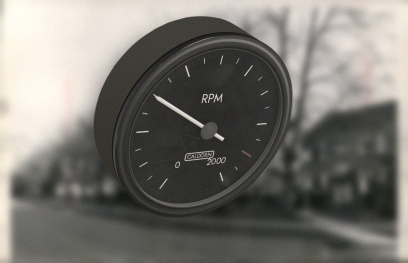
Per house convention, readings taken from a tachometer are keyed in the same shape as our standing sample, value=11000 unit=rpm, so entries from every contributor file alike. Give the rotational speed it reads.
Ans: value=600 unit=rpm
